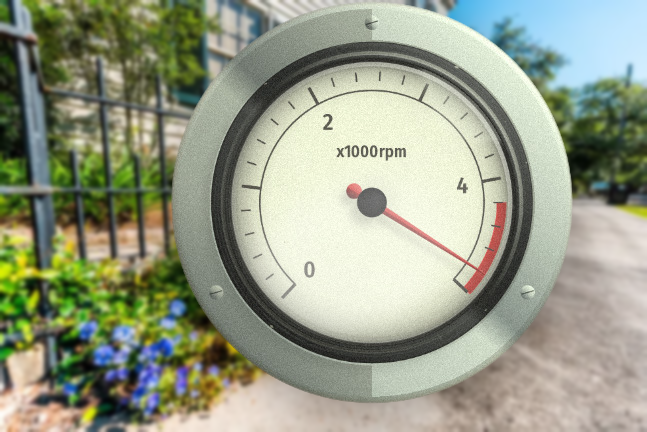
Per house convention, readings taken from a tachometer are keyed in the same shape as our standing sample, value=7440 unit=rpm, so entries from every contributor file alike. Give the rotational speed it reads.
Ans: value=4800 unit=rpm
